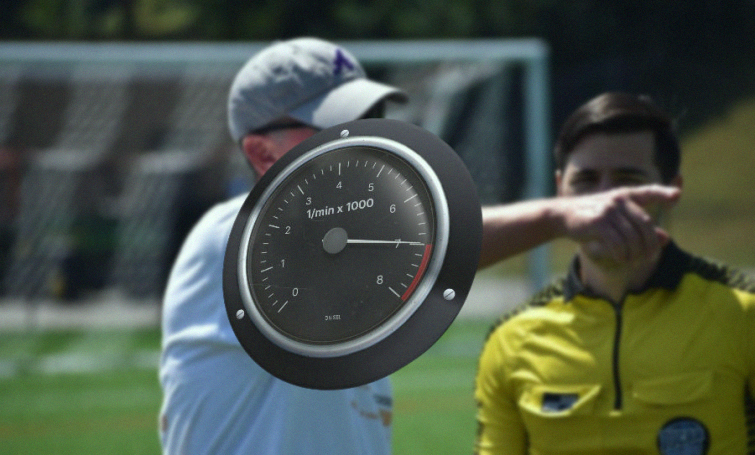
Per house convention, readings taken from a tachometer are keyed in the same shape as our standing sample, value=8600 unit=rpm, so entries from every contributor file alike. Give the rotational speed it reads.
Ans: value=7000 unit=rpm
